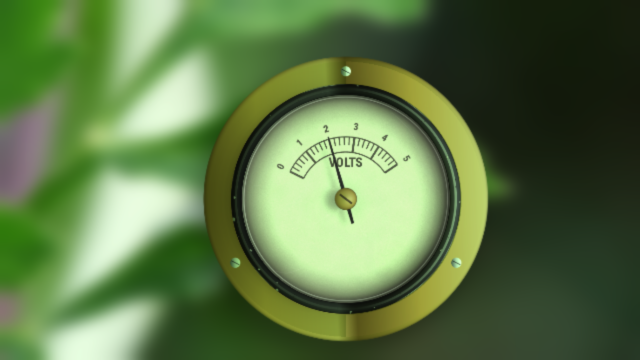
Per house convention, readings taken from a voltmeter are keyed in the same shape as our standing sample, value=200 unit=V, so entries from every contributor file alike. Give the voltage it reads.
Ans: value=2 unit=V
